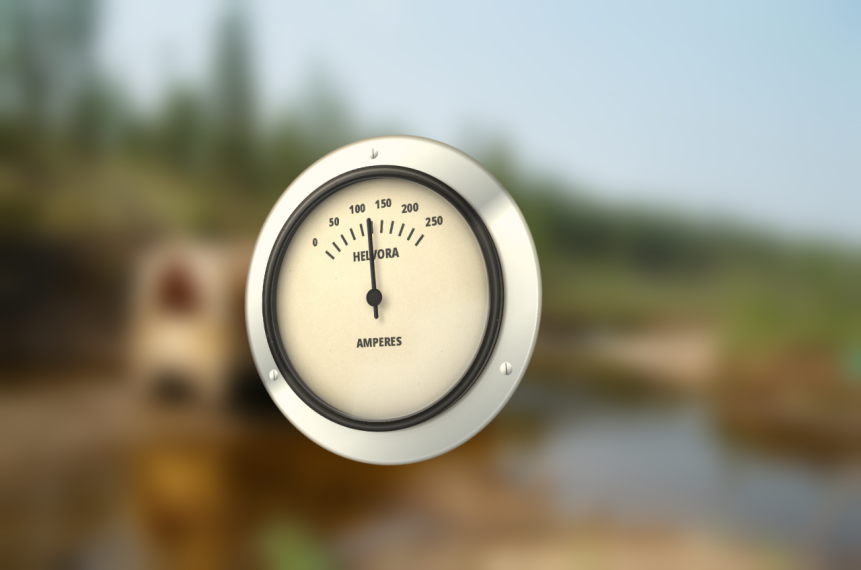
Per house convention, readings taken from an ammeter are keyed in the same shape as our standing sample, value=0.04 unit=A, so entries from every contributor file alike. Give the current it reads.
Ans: value=125 unit=A
